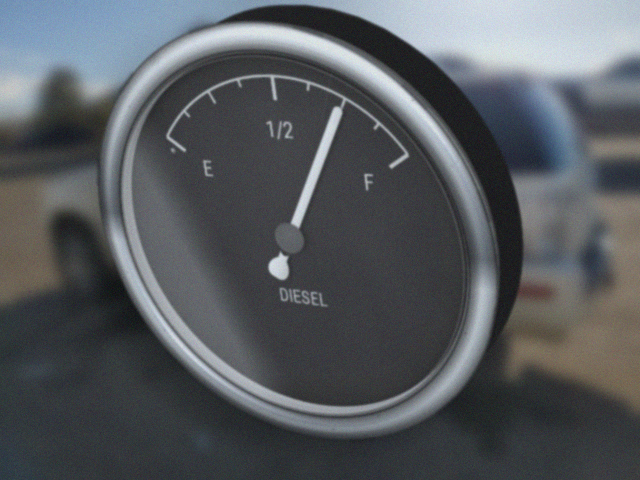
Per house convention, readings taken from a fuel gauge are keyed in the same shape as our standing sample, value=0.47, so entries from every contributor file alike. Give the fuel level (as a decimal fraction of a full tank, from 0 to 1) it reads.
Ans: value=0.75
